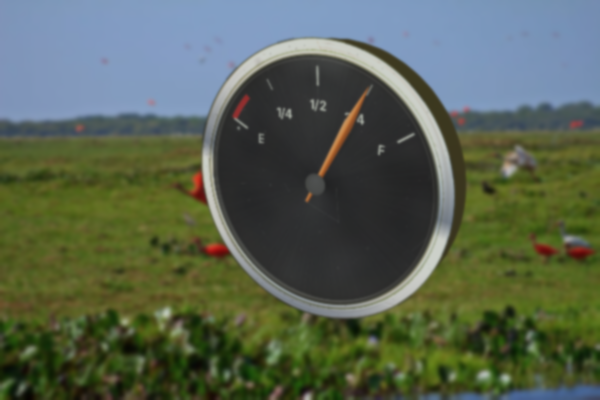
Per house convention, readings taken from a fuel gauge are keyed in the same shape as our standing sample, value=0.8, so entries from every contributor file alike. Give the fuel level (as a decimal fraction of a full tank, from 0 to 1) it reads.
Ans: value=0.75
